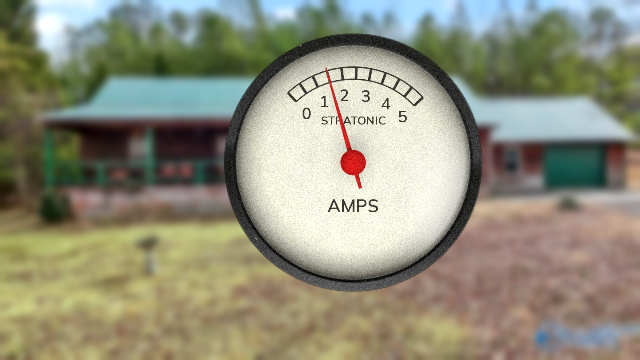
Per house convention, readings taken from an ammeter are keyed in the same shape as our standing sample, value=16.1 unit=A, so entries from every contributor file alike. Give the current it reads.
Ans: value=1.5 unit=A
